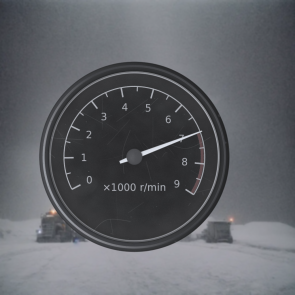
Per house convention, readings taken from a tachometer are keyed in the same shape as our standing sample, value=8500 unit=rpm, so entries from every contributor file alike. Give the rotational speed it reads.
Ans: value=7000 unit=rpm
